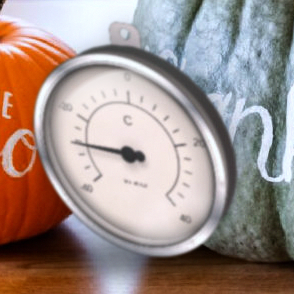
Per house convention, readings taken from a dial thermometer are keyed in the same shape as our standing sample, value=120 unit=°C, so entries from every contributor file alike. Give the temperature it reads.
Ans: value=-28 unit=°C
